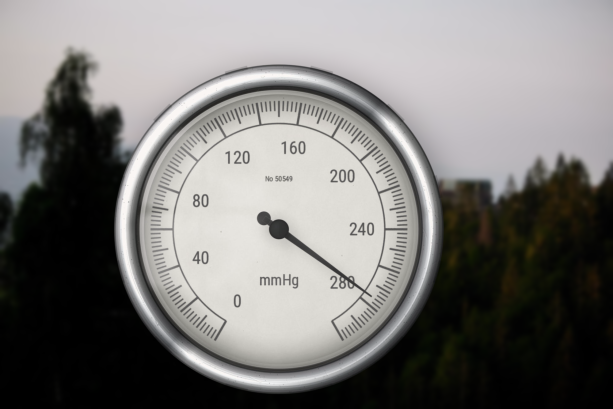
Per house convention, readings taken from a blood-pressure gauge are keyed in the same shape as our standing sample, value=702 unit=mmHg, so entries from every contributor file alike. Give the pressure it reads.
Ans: value=276 unit=mmHg
